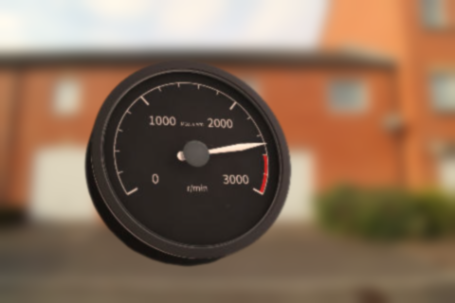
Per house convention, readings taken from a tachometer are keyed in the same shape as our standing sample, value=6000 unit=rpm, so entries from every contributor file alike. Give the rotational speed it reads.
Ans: value=2500 unit=rpm
